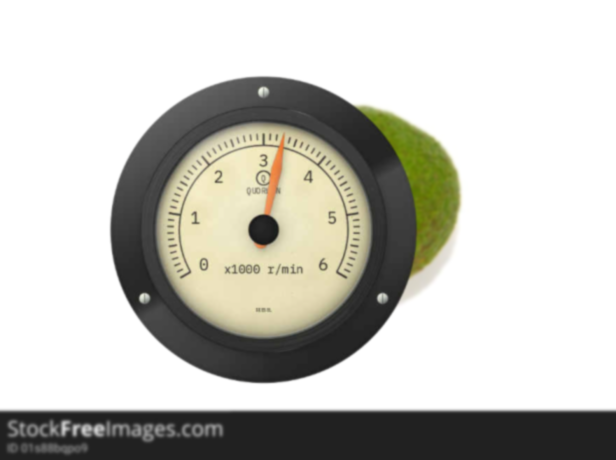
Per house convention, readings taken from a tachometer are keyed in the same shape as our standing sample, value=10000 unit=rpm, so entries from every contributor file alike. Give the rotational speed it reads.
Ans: value=3300 unit=rpm
